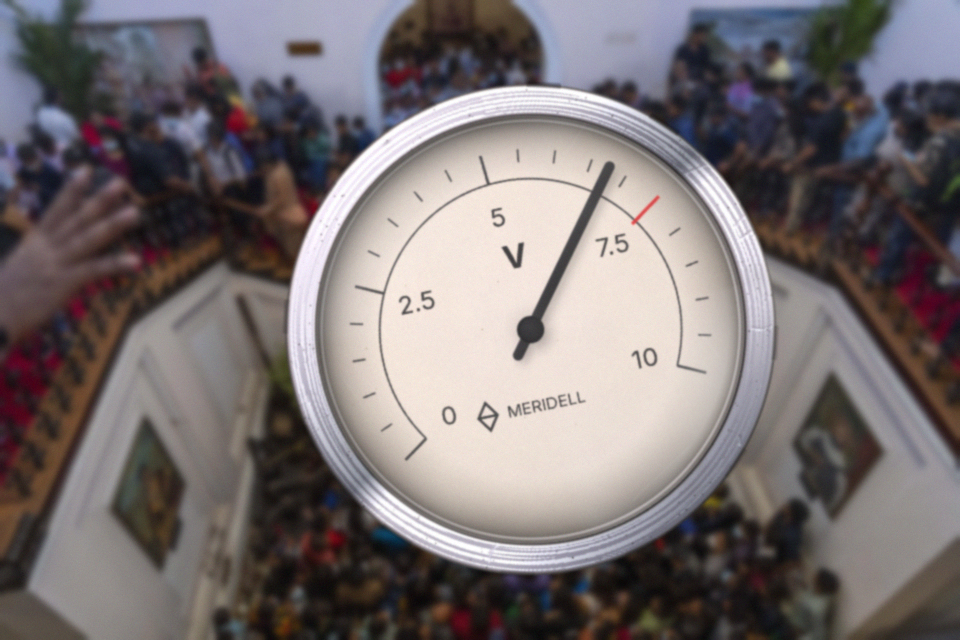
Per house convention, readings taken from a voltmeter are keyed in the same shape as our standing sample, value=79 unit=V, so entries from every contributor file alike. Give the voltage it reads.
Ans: value=6.75 unit=V
